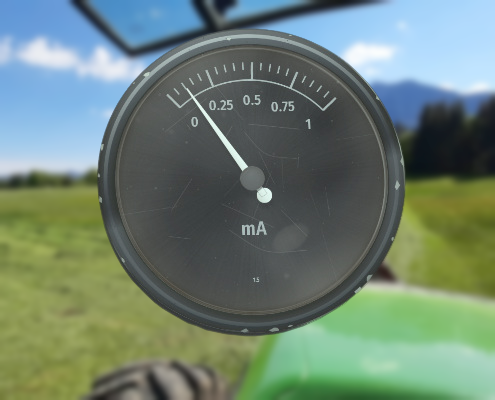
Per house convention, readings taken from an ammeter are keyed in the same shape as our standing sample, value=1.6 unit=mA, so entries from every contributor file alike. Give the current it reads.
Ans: value=0.1 unit=mA
